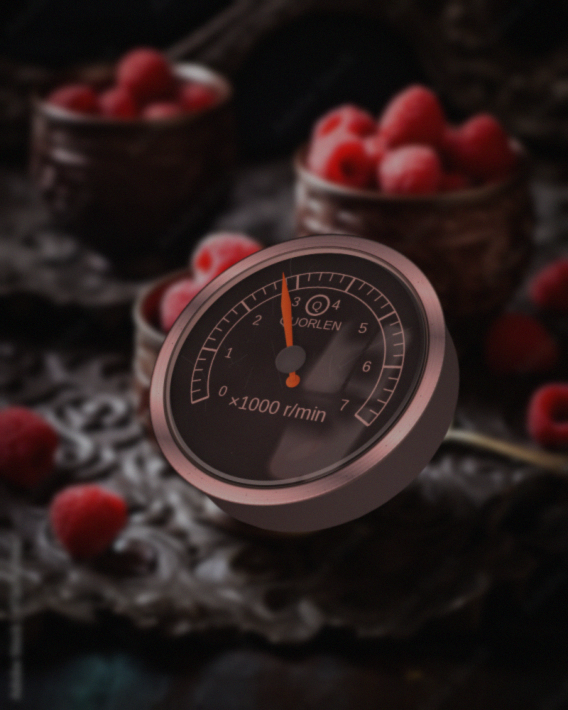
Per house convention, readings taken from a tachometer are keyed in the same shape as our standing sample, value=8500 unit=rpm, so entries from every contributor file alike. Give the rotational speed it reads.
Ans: value=2800 unit=rpm
